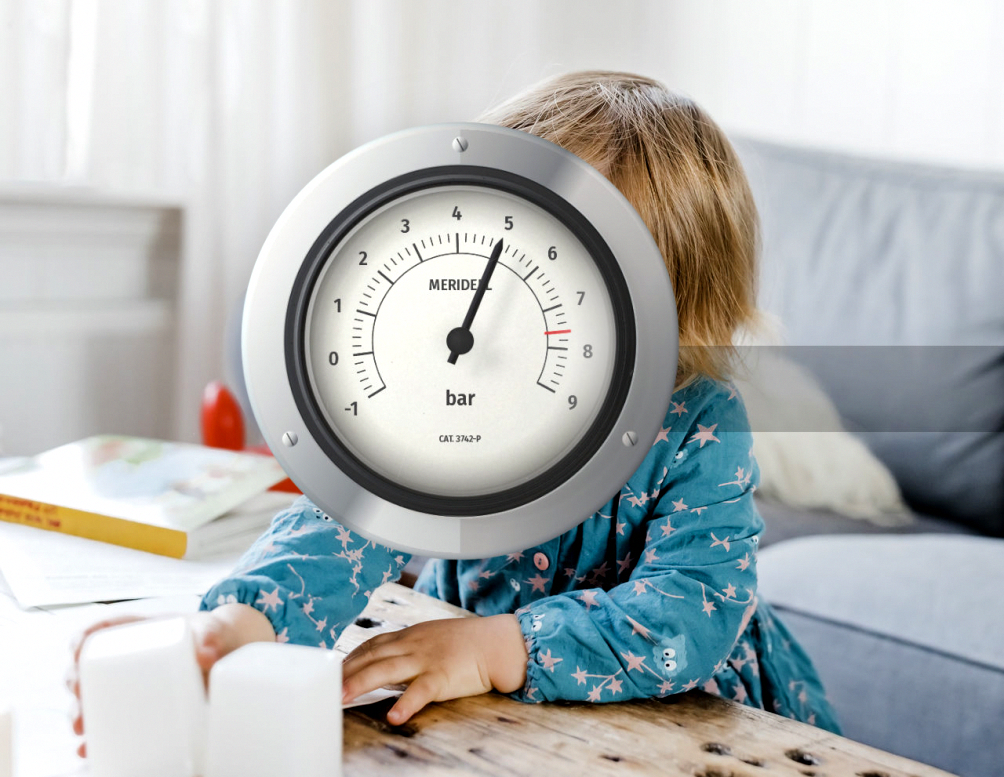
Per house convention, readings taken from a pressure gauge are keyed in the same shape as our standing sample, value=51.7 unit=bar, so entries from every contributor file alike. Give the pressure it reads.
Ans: value=5 unit=bar
